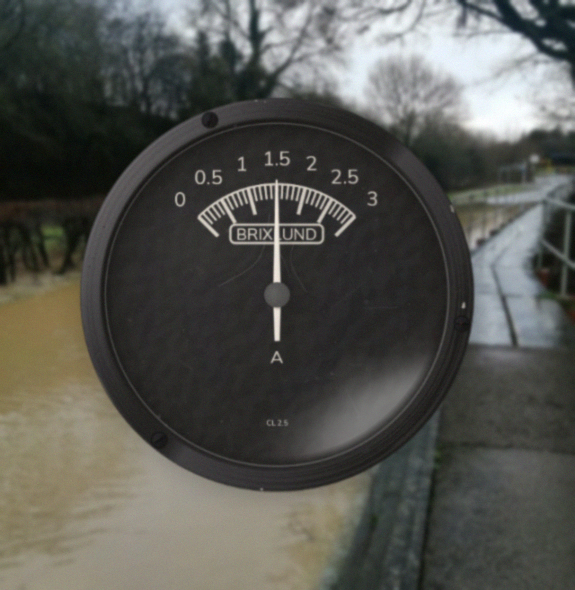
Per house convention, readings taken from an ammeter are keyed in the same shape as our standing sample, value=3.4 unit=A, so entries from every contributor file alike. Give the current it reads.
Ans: value=1.5 unit=A
